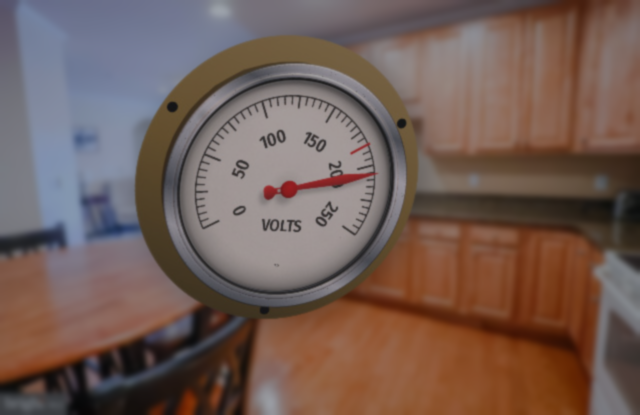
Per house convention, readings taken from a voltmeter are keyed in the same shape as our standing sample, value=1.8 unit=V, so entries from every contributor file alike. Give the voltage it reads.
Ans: value=205 unit=V
